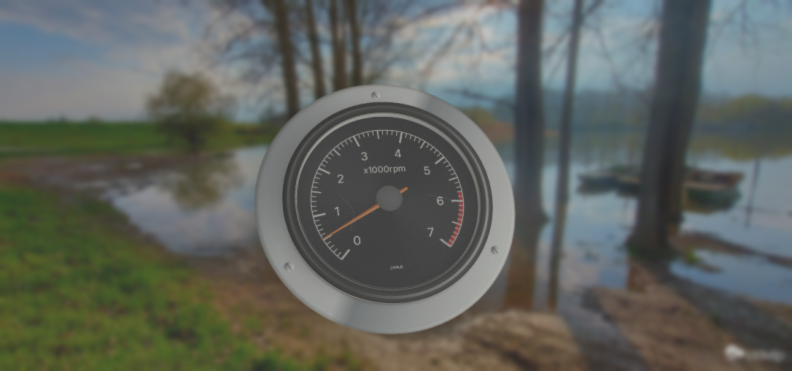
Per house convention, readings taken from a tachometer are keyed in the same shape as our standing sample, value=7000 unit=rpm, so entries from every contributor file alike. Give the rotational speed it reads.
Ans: value=500 unit=rpm
